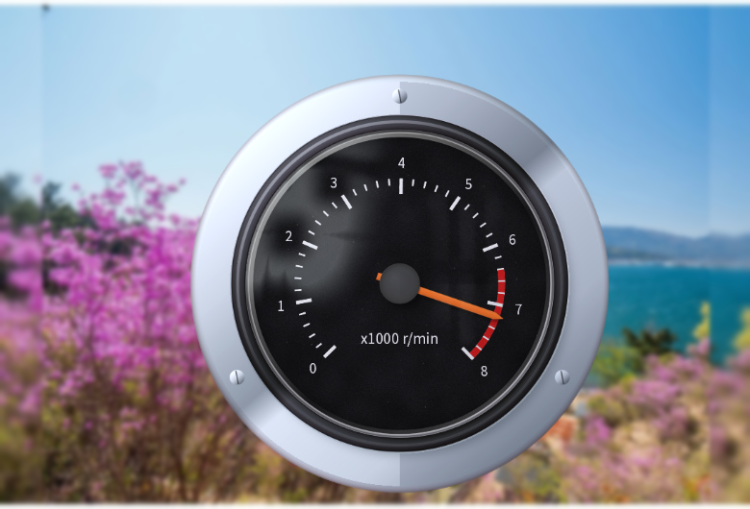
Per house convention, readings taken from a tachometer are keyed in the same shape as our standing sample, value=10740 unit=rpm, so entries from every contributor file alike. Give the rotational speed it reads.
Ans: value=7200 unit=rpm
